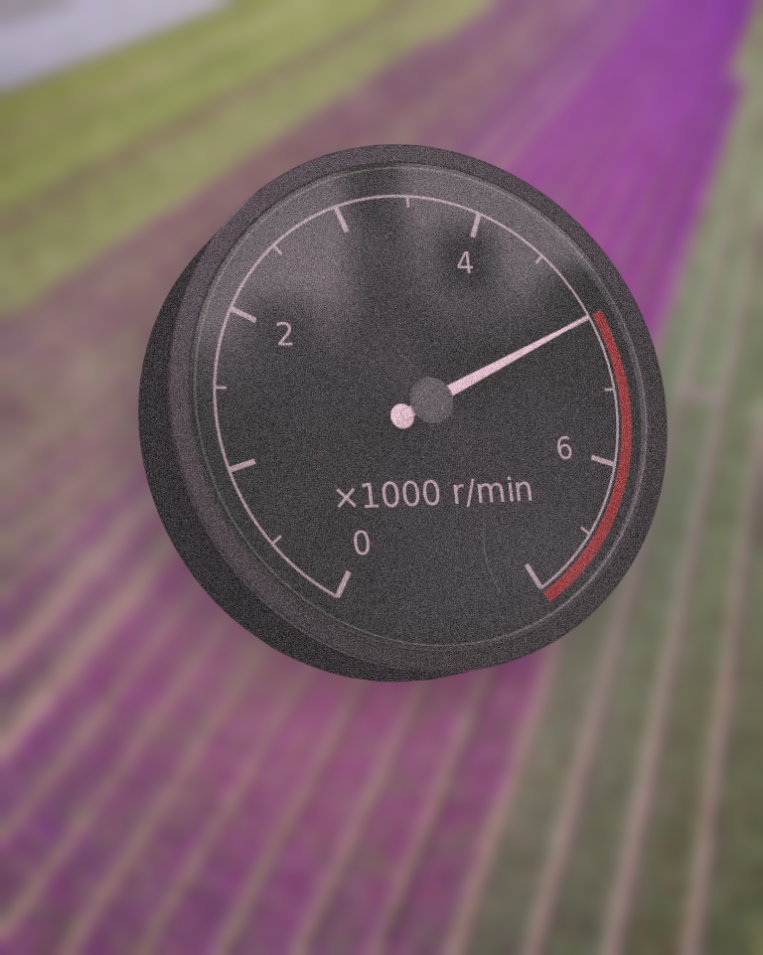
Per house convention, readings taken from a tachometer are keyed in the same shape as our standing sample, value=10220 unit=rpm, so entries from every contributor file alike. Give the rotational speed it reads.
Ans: value=5000 unit=rpm
